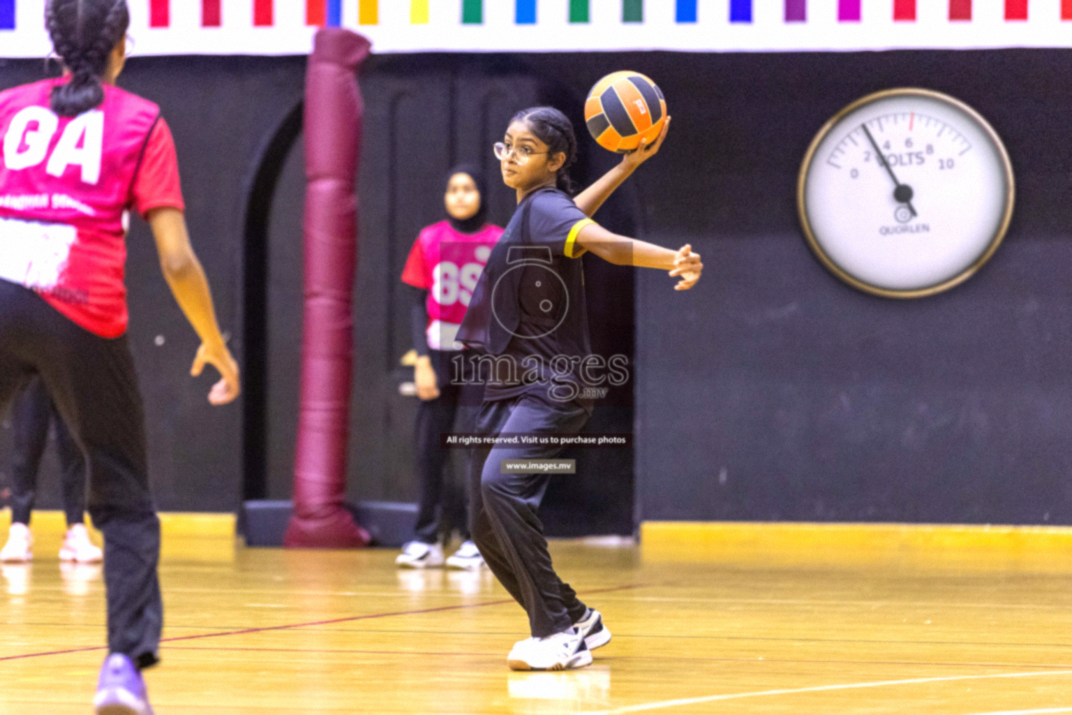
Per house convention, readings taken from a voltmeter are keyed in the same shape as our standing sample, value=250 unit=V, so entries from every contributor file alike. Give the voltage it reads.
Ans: value=3 unit=V
